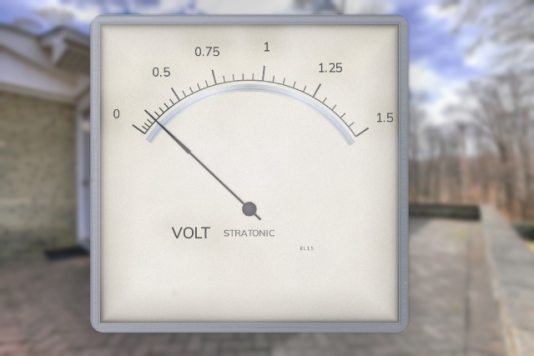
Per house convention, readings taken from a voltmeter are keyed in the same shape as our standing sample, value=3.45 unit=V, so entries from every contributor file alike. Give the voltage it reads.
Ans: value=0.25 unit=V
